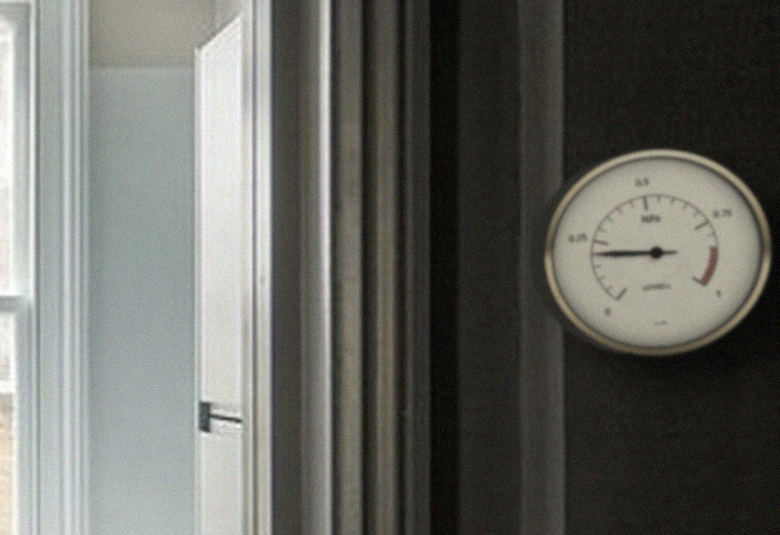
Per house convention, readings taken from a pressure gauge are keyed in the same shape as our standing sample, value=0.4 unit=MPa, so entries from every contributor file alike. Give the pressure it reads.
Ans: value=0.2 unit=MPa
